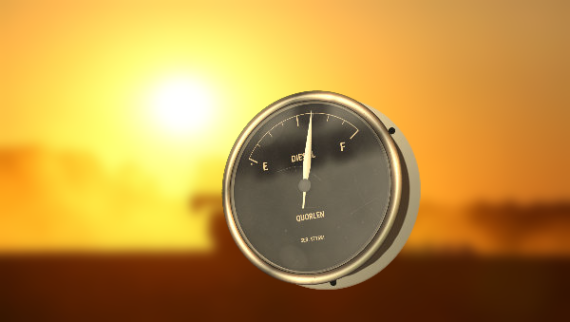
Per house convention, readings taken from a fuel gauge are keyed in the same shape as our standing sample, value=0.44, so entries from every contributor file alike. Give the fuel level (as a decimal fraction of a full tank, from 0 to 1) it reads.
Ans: value=0.625
